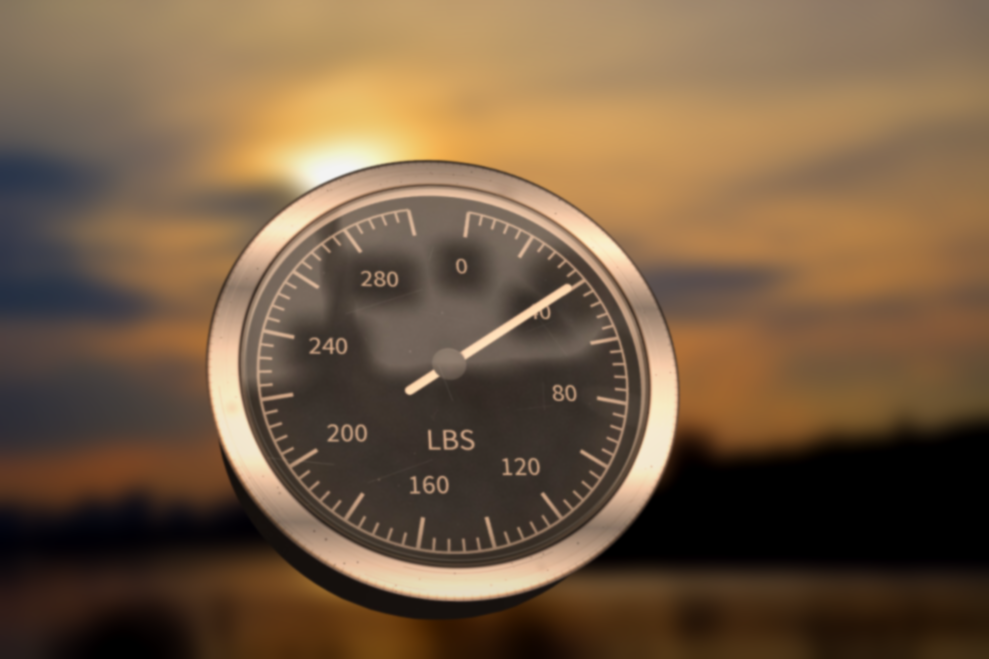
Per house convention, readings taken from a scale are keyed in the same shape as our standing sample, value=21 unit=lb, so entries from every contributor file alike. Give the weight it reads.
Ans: value=40 unit=lb
